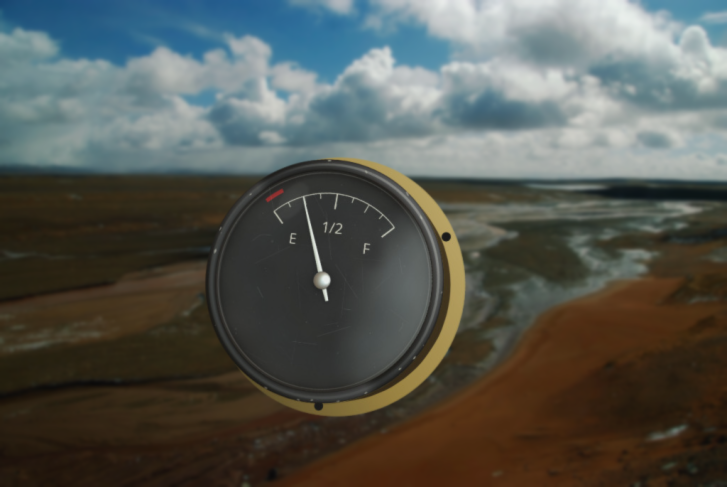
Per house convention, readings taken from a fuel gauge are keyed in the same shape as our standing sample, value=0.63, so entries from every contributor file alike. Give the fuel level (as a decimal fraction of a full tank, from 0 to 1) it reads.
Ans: value=0.25
